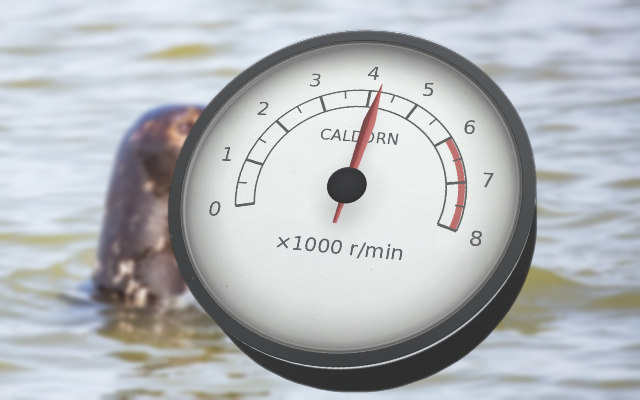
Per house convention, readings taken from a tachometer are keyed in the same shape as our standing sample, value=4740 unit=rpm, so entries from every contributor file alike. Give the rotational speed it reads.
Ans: value=4250 unit=rpm
